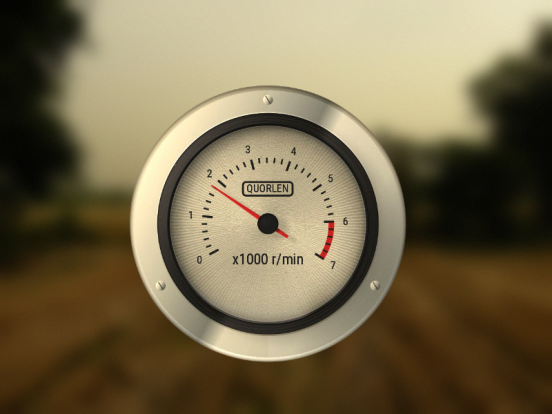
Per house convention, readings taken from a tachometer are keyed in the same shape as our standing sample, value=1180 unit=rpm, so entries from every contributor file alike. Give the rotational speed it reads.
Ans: value=1800 unit=rpm
